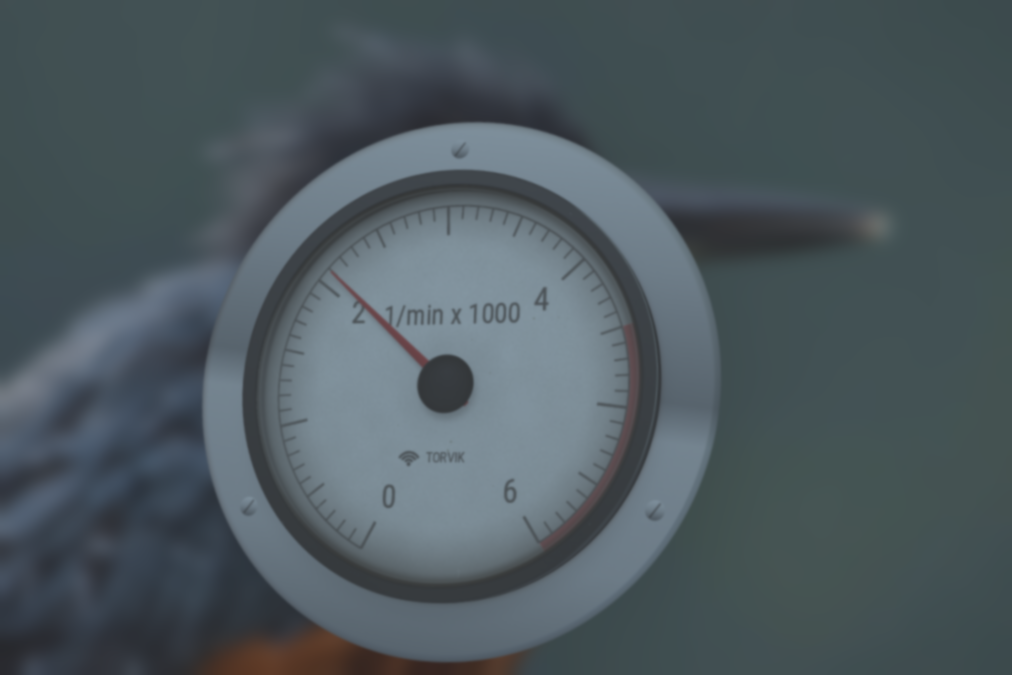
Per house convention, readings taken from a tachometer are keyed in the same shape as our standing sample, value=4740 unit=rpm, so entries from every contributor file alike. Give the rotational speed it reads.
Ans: value=2100 unit=rpm
